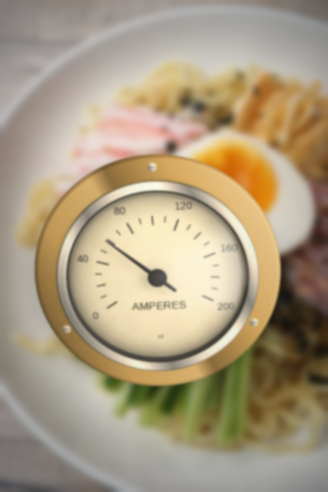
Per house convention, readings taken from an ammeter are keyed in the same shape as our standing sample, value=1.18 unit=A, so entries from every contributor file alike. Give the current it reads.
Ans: value=60 unit=A
